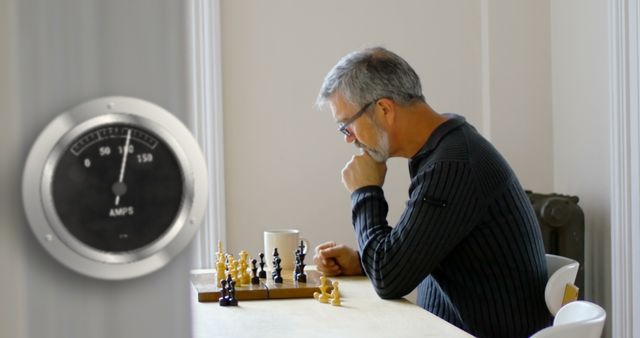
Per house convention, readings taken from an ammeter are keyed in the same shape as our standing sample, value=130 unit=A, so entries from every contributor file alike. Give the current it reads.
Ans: value=100 unit=A
